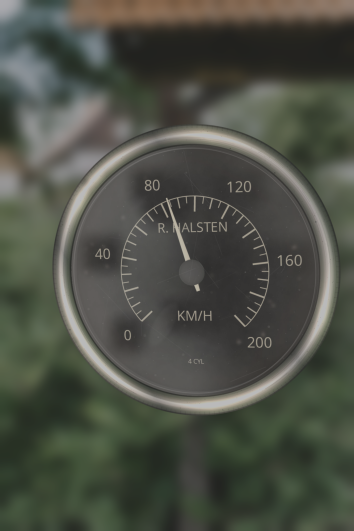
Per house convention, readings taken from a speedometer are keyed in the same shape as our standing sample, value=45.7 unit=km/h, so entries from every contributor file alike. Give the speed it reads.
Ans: value=85 unit=km/h
